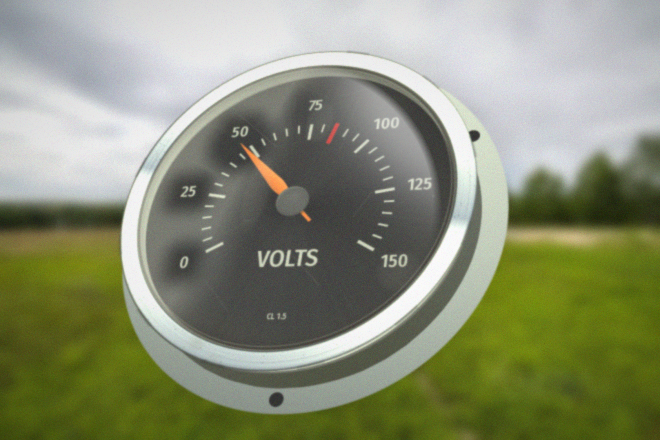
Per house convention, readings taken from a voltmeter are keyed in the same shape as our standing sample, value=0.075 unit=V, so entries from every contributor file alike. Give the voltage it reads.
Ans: value=47.5 unit=V
